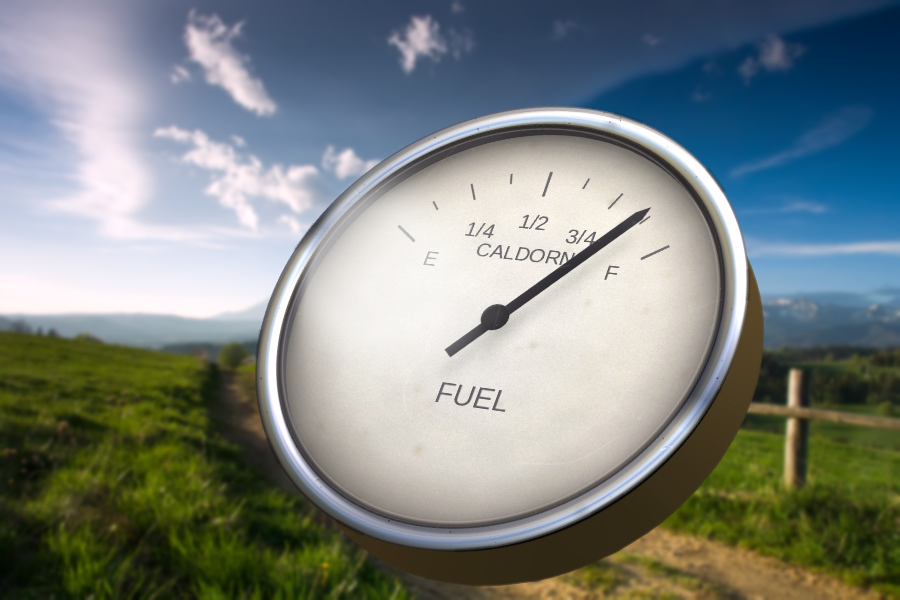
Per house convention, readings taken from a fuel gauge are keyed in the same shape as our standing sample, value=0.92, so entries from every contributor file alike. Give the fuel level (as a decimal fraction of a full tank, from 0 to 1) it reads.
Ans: value=0.875
